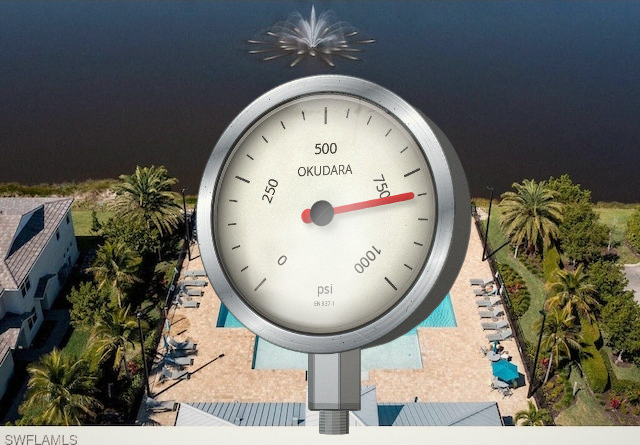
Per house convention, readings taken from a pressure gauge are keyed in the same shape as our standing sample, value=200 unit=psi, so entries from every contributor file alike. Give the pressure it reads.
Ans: value=800 unit=psi
